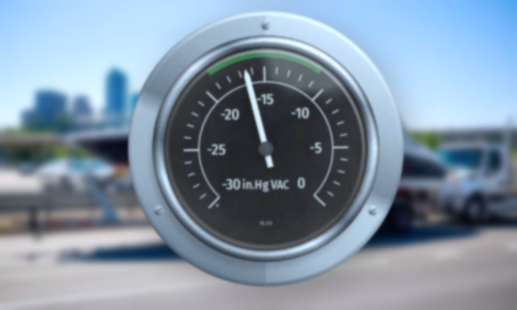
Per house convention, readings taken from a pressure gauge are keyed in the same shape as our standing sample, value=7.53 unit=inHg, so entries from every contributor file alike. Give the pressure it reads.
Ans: value=-16.5 unit=inHg
